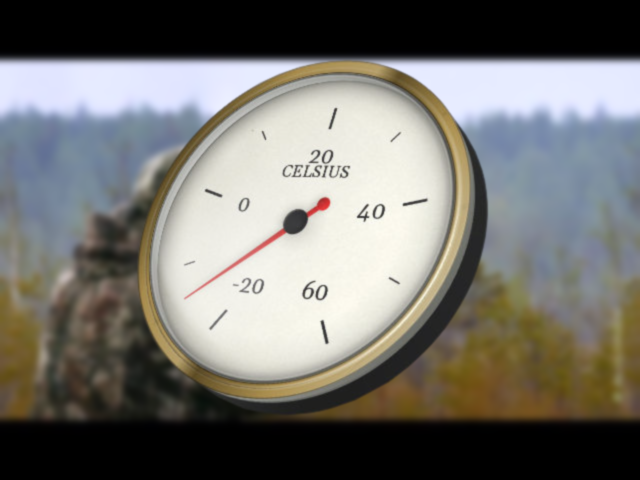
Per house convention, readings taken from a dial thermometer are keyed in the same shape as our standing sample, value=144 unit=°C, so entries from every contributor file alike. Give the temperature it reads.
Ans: value=-15 unit=°C
